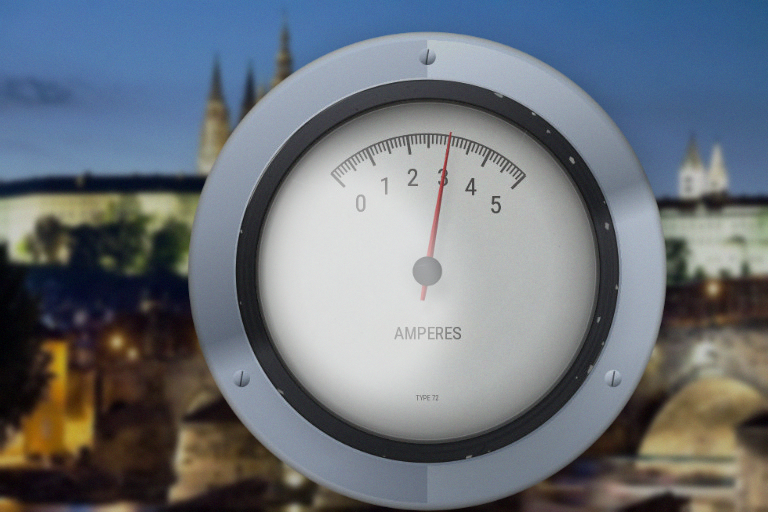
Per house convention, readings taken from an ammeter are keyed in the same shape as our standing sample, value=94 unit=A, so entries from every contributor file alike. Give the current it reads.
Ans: value=3 unit=A
